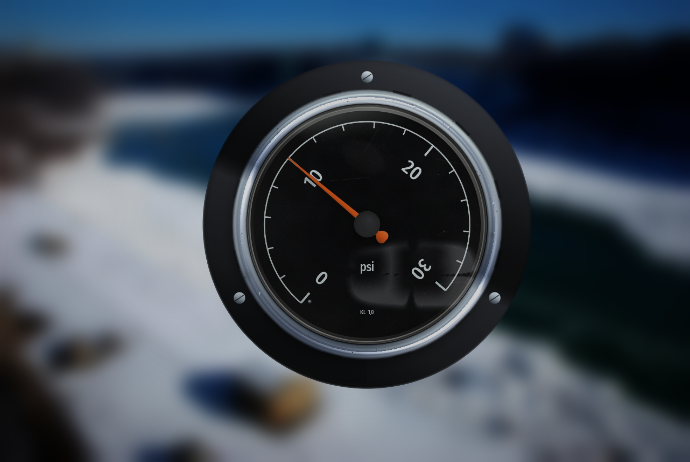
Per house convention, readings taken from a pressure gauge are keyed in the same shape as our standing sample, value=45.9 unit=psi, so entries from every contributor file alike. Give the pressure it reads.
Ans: value=10 unit=psi
